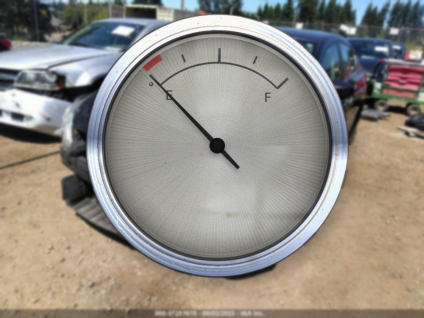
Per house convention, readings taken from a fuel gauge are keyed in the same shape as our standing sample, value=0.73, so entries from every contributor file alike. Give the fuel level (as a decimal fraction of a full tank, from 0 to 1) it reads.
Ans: value=0
